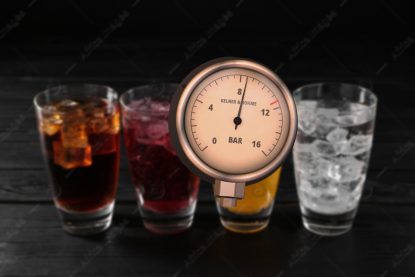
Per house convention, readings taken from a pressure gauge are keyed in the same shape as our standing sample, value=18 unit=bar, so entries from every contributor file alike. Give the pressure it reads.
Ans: value=8.5 unit=bar
